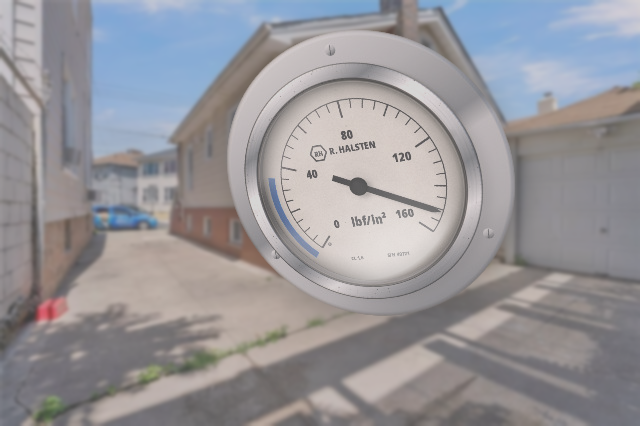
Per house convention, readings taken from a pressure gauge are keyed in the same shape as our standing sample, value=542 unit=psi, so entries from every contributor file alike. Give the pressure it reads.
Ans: value=150 unit=psi
